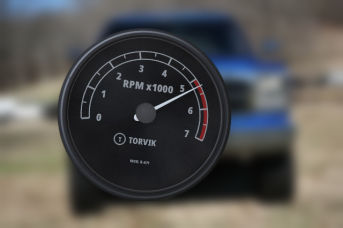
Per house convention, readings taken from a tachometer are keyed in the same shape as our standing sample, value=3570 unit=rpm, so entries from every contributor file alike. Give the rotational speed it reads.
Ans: value=5250 unit=rpm
